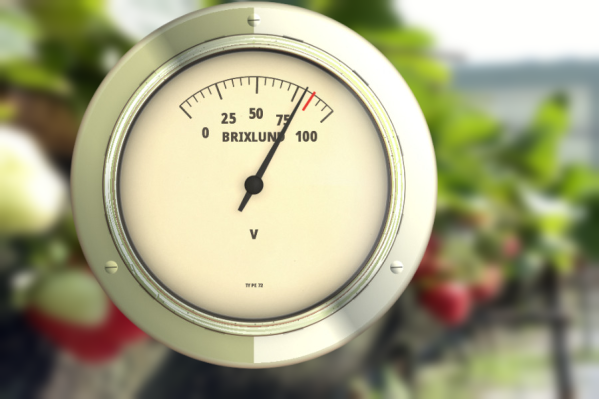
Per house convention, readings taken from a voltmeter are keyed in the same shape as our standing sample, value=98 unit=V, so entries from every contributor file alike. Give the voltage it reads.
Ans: value=80 unit=V
